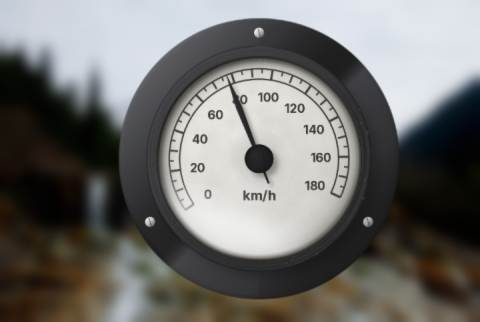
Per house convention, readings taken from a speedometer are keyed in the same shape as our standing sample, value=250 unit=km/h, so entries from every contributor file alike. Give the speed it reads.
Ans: value=77.5 unit=km/h
